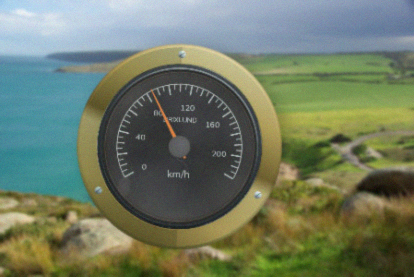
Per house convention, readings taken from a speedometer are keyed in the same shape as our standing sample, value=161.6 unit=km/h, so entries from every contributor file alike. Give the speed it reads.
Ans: value=85 unit=km/h
